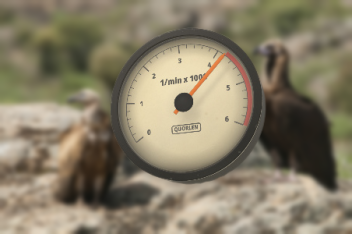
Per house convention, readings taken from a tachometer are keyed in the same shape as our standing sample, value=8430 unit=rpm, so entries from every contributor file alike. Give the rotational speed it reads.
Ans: value=4200 unit=rpm
